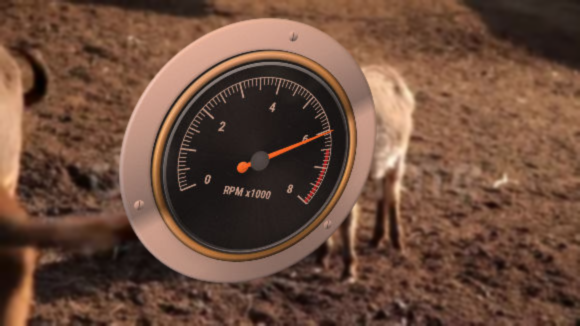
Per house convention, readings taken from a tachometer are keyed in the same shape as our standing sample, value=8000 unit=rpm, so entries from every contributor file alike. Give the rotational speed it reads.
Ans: value=6000 unit=rpm
